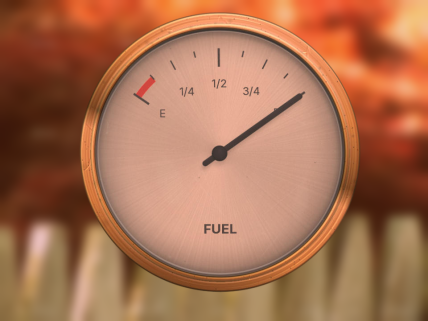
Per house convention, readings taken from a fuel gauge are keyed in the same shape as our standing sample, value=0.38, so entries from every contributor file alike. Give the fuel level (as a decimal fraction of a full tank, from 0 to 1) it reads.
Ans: value=1
